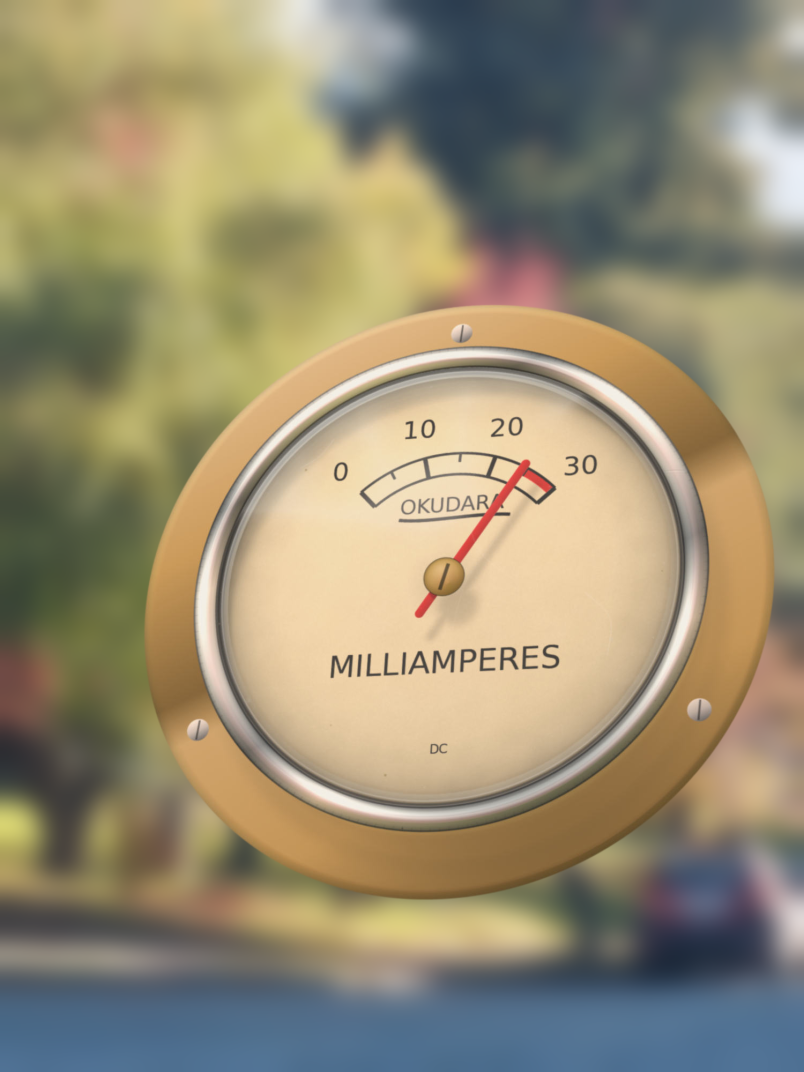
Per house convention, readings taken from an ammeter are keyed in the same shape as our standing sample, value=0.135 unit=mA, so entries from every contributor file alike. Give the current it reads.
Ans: value=25 unit=mA
